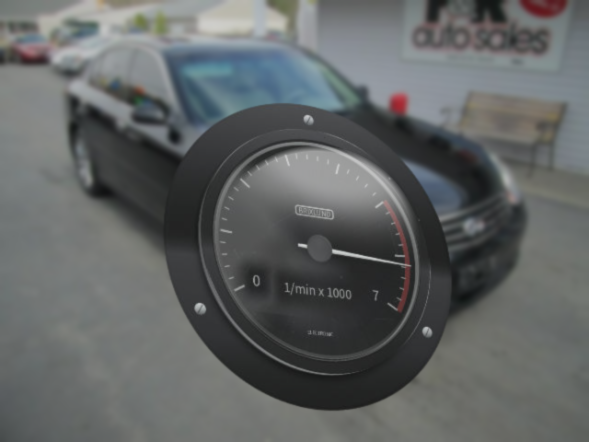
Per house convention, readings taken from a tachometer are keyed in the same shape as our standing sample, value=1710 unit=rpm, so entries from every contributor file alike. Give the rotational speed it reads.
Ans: value=6200 unit=rpm
